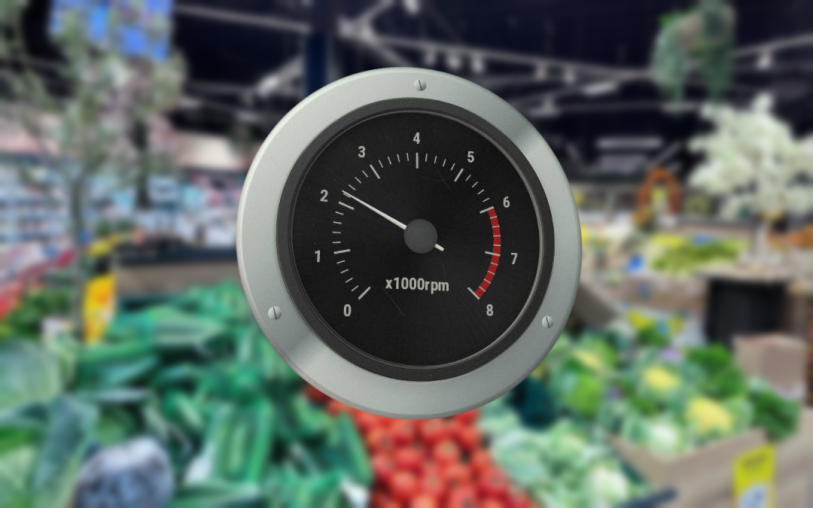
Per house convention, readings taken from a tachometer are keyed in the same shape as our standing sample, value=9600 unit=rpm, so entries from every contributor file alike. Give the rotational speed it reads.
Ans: value=2200 unit=rpm
